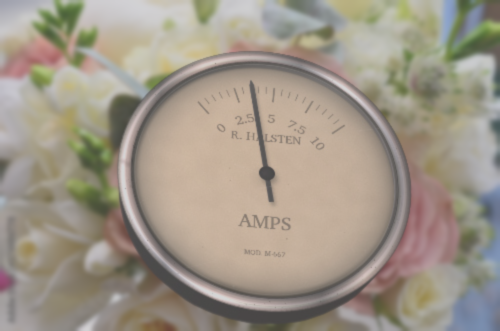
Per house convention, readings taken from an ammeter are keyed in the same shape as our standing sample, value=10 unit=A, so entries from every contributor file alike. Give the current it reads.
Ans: value=3.5 unit=A
